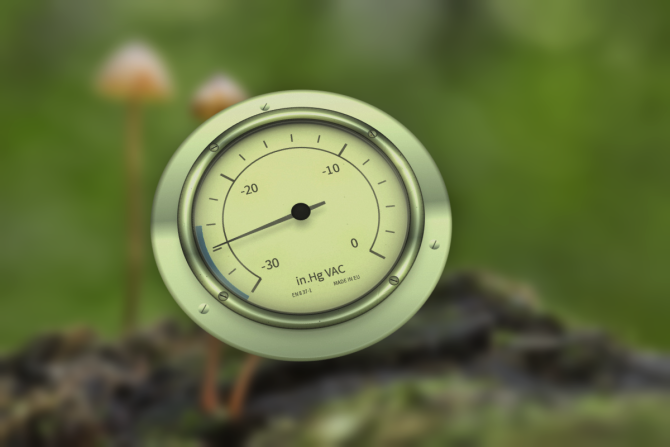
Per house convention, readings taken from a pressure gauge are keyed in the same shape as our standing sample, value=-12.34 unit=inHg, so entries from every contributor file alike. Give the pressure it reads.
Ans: value=-26 unit=inHg
